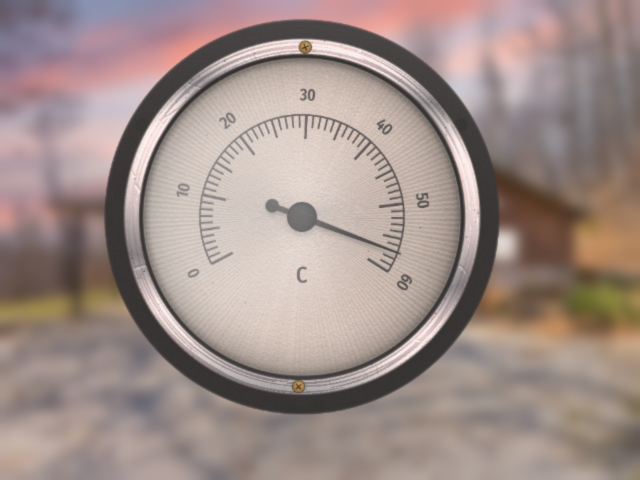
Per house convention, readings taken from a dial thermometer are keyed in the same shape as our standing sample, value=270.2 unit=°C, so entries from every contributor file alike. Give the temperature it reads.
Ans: value=57 unit=°C
